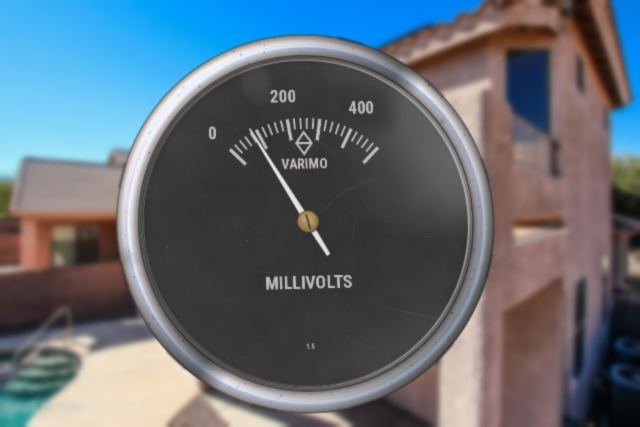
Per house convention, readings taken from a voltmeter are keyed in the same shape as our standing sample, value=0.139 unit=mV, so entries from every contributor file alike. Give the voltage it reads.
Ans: value=80 unit=mV
